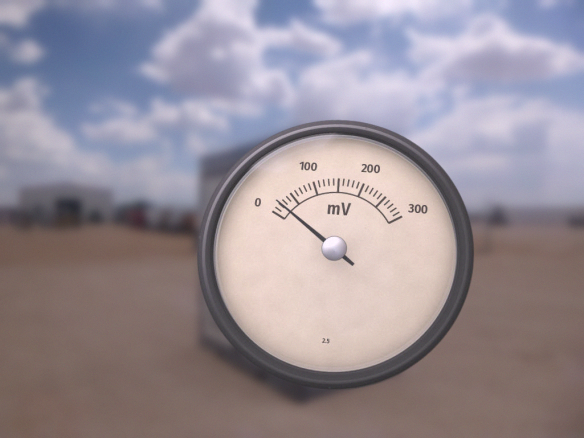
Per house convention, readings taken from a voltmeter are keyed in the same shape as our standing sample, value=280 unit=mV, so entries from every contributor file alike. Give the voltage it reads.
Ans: value=20 unit=mV
